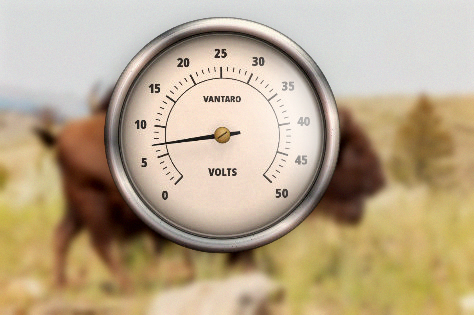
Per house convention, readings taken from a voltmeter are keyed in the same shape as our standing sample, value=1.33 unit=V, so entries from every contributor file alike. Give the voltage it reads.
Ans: value=7 unit=V
